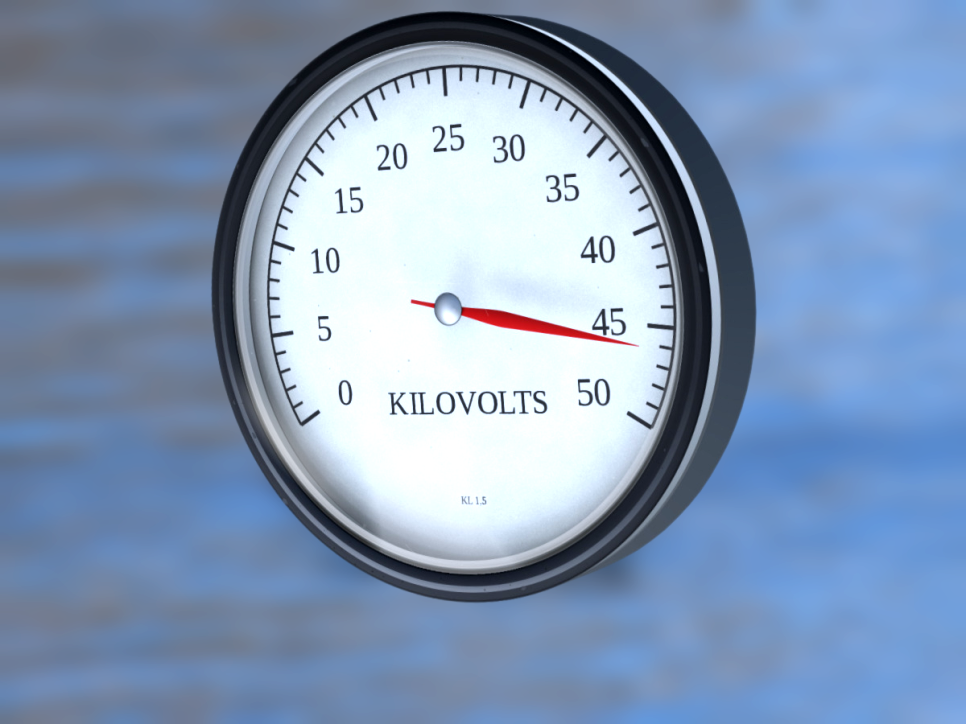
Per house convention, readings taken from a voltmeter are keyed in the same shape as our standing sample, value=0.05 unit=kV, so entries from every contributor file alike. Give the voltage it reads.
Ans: value=46 unit=kV
